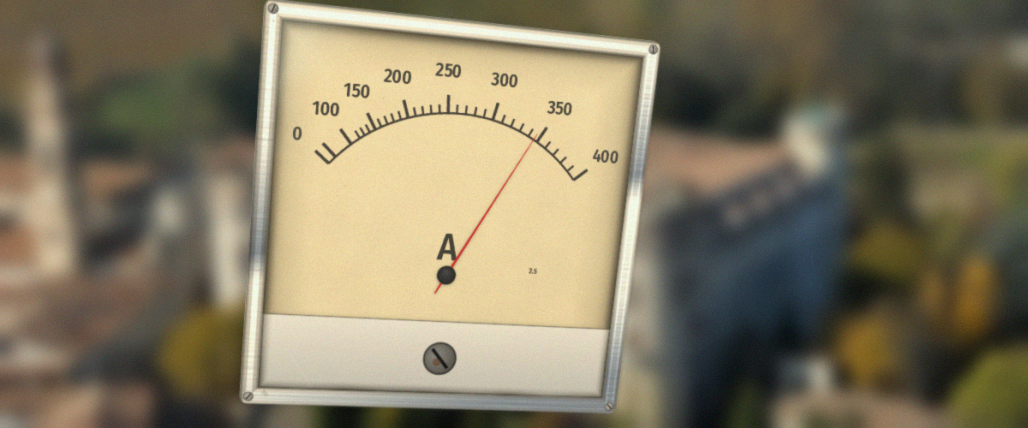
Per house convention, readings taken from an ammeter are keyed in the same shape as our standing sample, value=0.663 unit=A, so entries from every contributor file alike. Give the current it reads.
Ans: value=345 unit=A
